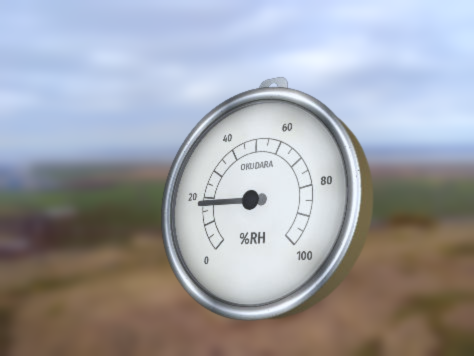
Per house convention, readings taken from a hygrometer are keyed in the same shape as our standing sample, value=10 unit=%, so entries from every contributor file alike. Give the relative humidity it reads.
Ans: value=17.5 unit=%
